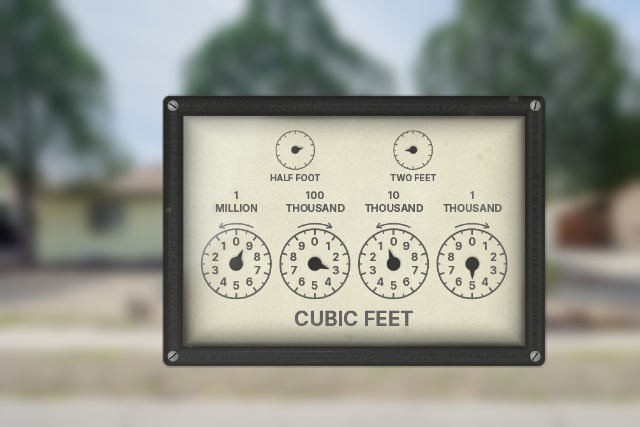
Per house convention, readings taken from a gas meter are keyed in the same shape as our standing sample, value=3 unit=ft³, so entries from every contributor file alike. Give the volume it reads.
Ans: value=930500 unit=ft³
